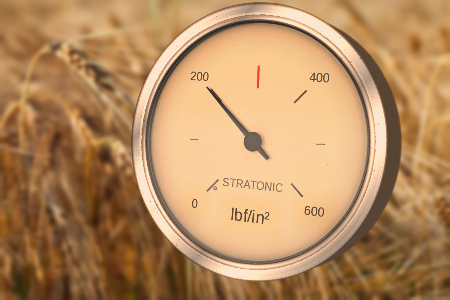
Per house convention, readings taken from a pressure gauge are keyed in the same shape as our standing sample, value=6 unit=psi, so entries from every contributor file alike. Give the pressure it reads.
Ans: value=200 unit=psi
